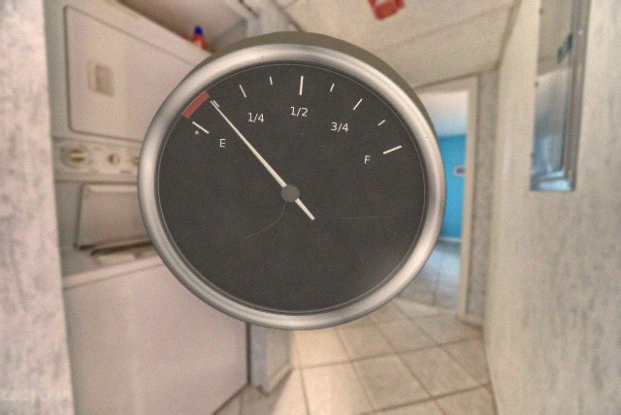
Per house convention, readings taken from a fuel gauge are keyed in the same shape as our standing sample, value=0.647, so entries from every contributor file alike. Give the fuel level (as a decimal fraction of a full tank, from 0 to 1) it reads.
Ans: value=0.125
